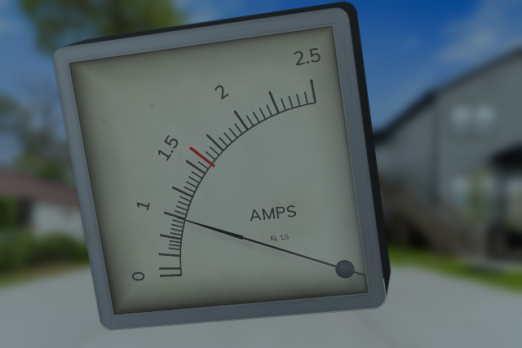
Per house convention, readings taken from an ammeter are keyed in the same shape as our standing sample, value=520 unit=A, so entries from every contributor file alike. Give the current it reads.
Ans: value=1 unit=A
